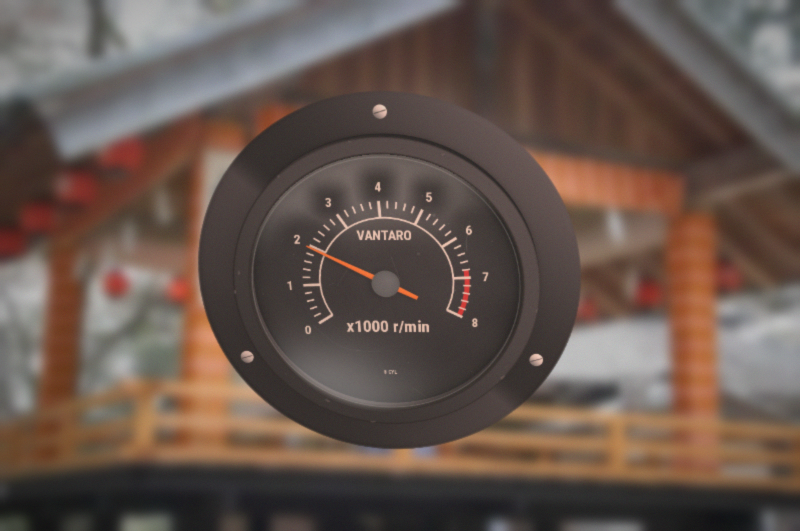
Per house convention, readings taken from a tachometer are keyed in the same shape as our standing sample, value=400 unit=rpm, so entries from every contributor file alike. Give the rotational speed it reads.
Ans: value=2000 unit=rpm
